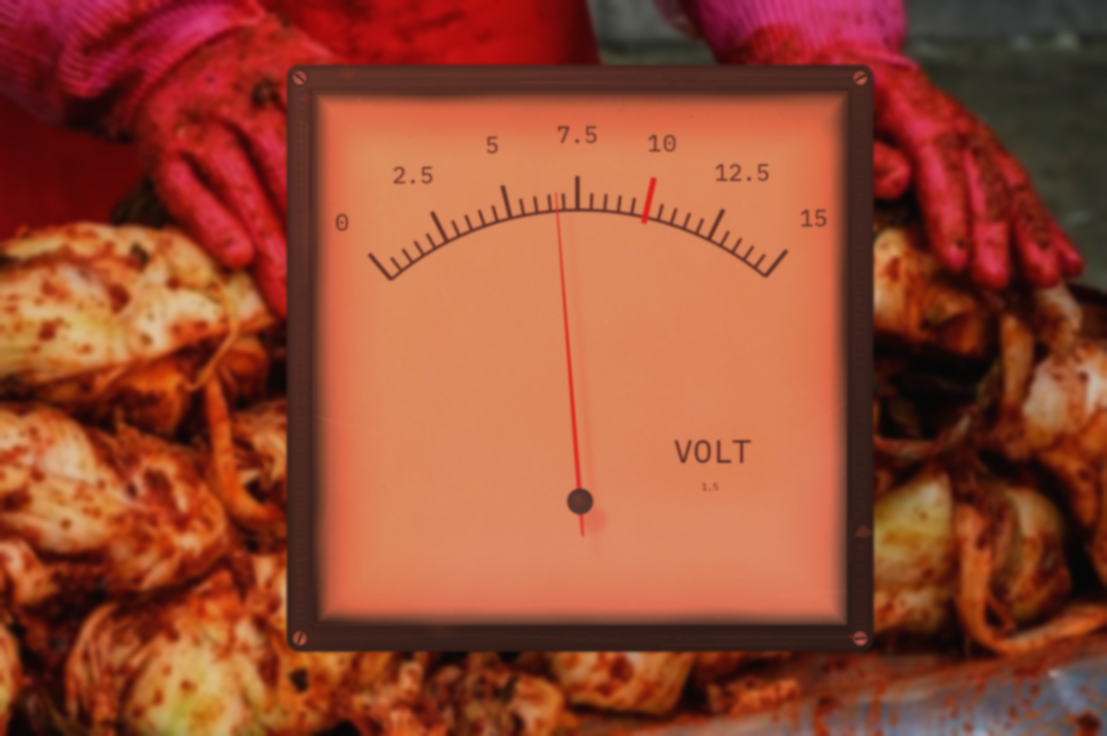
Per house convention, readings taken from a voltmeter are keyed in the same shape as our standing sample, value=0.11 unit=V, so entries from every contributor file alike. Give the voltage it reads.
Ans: value=6.75 unit=V
